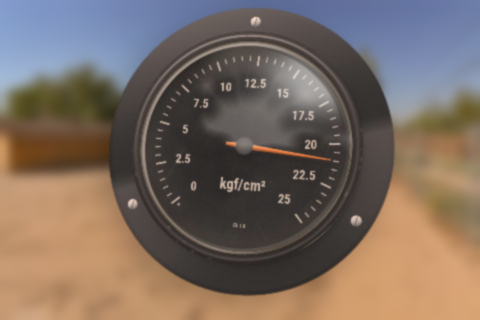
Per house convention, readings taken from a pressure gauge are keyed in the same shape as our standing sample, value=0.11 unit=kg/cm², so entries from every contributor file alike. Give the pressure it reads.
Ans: value=21 unit=kg/cm²
